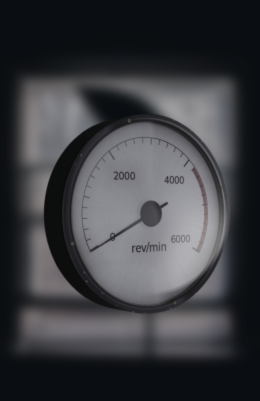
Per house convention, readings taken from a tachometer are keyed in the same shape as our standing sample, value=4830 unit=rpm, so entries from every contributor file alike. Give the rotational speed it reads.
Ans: value=0 unit=rpm
